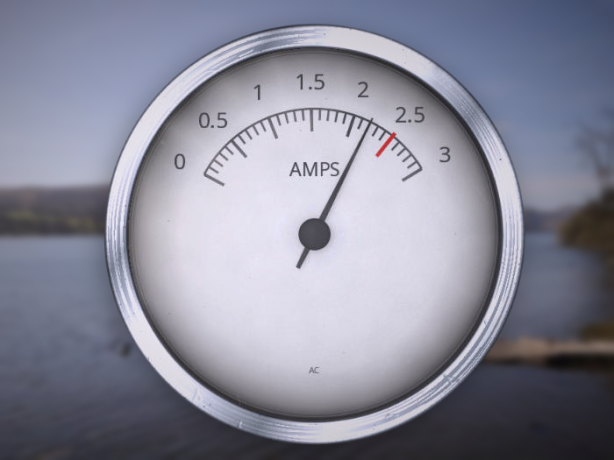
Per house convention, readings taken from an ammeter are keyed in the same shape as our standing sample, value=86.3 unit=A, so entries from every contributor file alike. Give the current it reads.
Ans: value=2.2 unit=A
